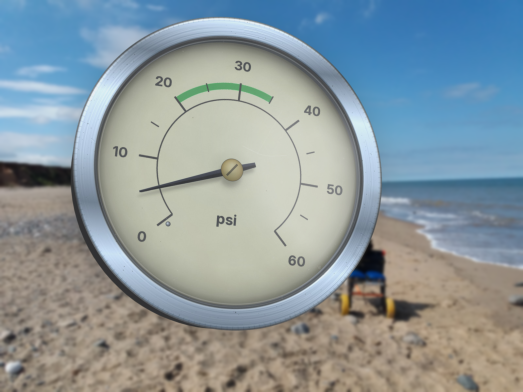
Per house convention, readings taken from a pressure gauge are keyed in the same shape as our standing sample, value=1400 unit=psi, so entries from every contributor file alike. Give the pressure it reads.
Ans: value=5 unit=psi
